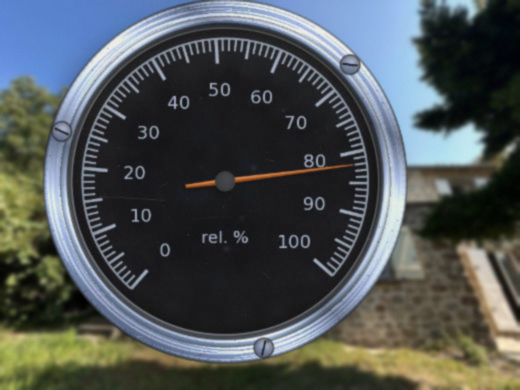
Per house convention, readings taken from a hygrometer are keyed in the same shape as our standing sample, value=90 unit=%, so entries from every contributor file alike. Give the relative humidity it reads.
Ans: value=82 unit=%
